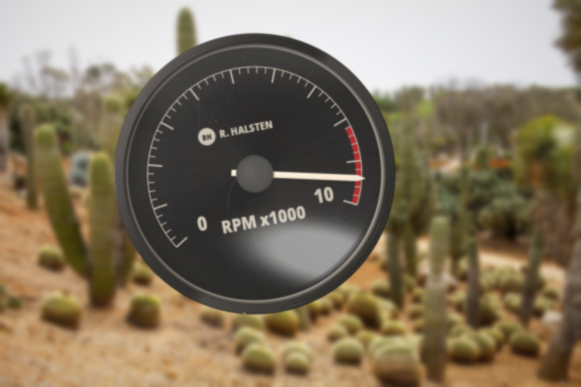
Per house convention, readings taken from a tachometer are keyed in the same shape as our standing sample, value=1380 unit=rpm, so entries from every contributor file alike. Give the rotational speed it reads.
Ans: value=9400 unit=rpm
